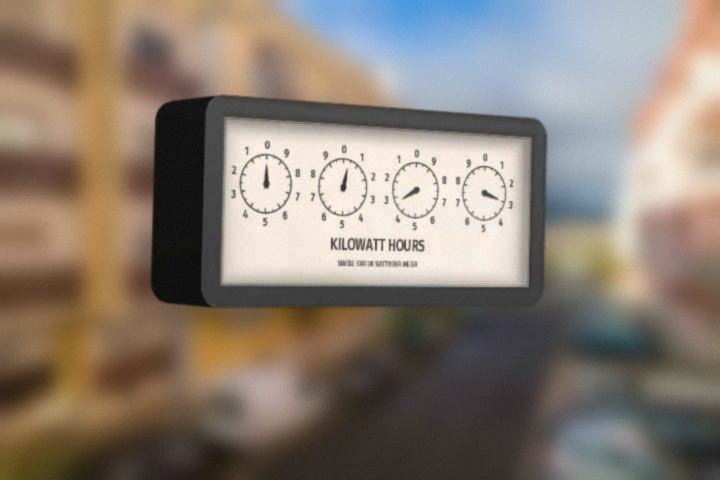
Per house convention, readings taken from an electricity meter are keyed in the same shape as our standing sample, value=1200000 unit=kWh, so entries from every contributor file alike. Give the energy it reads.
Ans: value=33 unit=kWh
